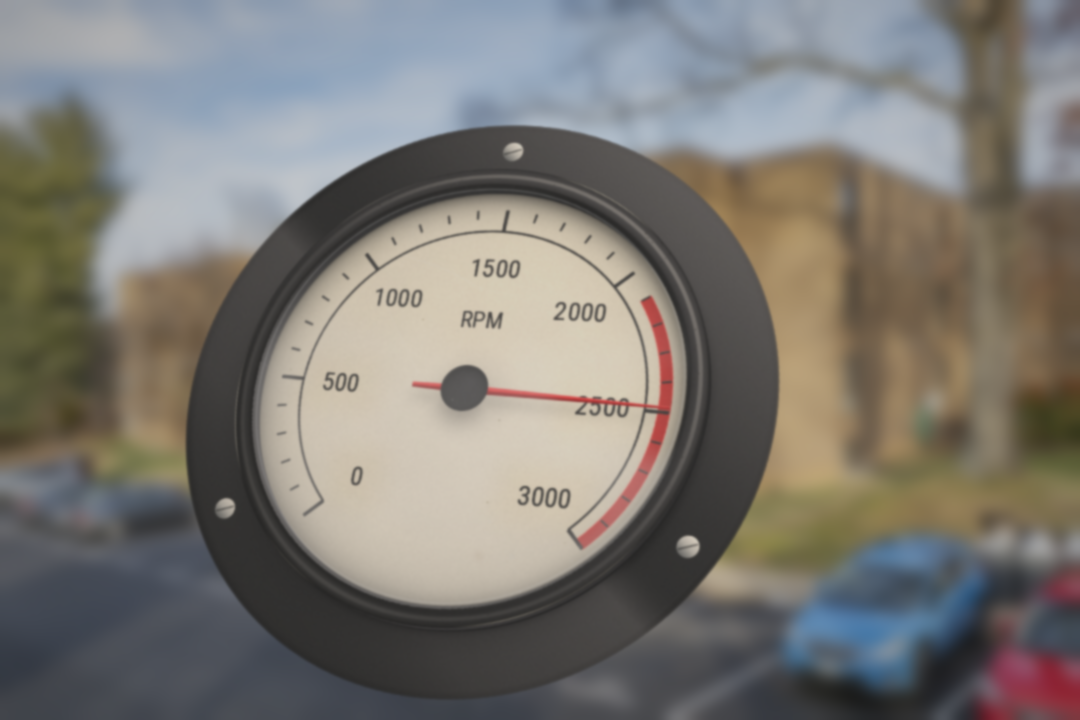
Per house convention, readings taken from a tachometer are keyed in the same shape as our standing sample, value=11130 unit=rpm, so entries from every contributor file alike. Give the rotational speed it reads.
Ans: value=2500 unit=rpm
